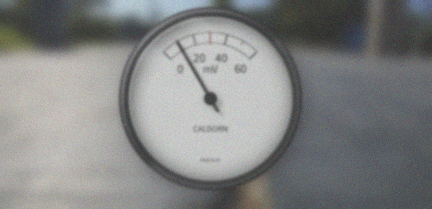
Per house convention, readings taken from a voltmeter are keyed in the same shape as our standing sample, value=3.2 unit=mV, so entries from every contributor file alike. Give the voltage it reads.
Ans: value=10 unit=mV
